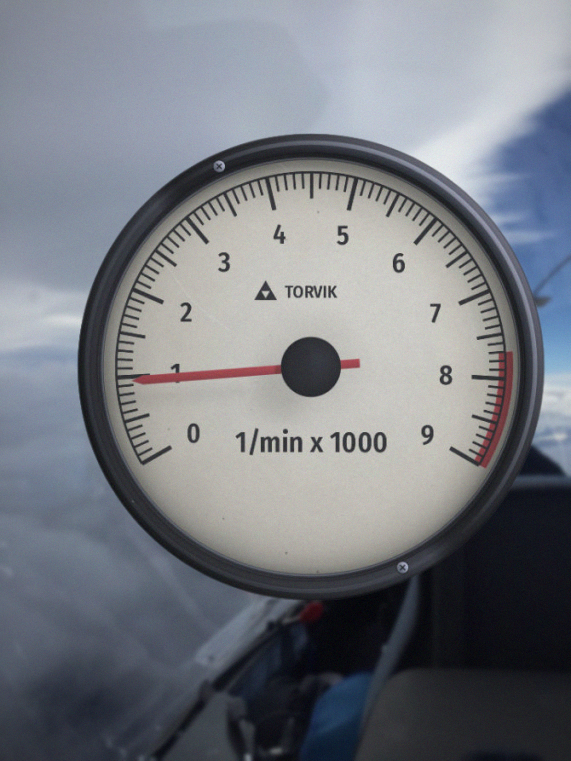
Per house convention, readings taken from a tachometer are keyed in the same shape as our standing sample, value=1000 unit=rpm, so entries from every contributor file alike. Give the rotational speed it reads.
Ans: value=950 unit=rpm
